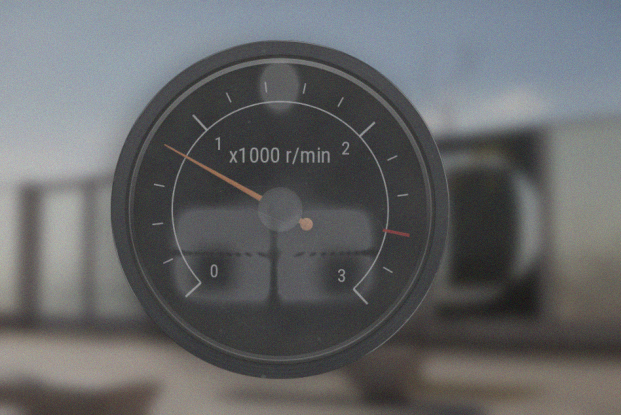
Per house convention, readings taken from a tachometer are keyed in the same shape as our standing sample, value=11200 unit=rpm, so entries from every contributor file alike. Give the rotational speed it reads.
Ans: value=800 unit=rpm
